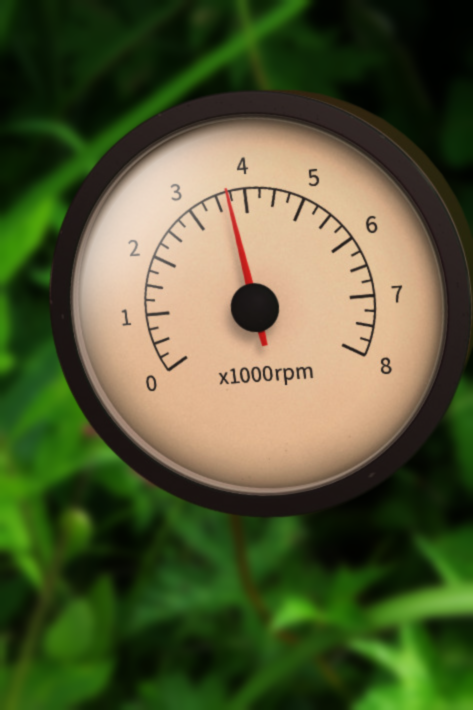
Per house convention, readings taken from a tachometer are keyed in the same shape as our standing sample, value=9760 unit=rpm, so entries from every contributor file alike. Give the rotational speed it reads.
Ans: value=3750 unit=rpm
